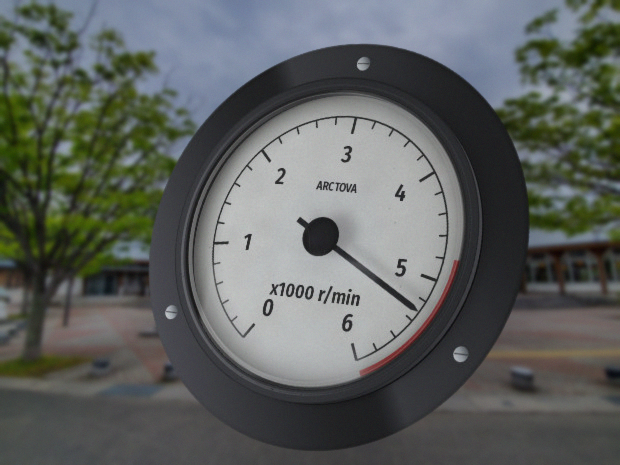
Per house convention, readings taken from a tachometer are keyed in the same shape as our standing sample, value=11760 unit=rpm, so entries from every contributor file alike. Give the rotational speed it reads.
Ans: value=5300 unit=rpm
